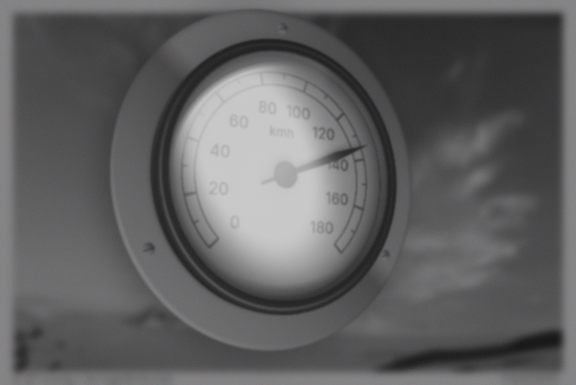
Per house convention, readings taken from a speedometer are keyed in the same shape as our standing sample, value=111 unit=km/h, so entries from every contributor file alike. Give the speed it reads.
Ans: value=135 unit=km/h
